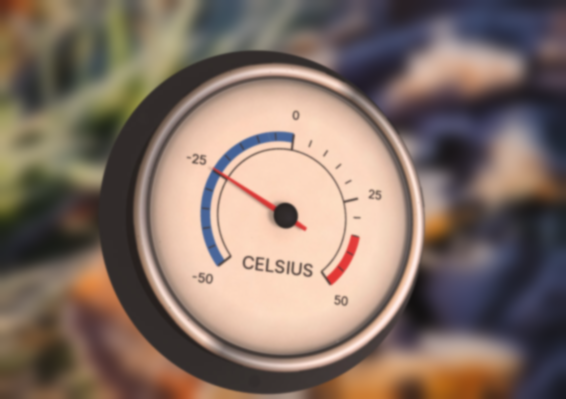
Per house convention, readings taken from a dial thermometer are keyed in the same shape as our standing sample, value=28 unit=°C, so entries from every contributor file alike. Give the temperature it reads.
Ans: value=-25 unit=°C
